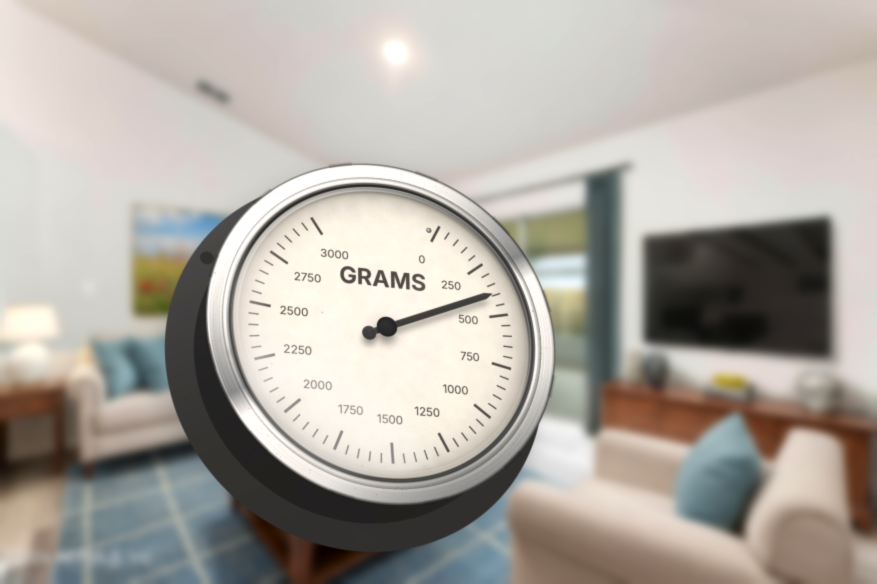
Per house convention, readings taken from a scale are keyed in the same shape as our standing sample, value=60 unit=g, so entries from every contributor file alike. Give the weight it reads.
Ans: value=400 unit=g
